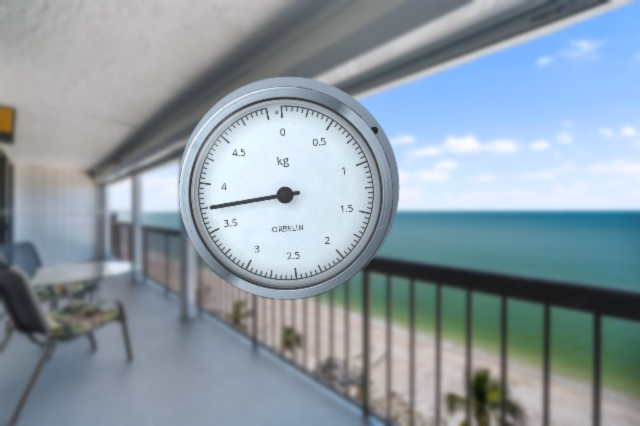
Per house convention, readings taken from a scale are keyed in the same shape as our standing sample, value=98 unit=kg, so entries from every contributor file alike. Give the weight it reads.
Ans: value=3.75 unit=kg
